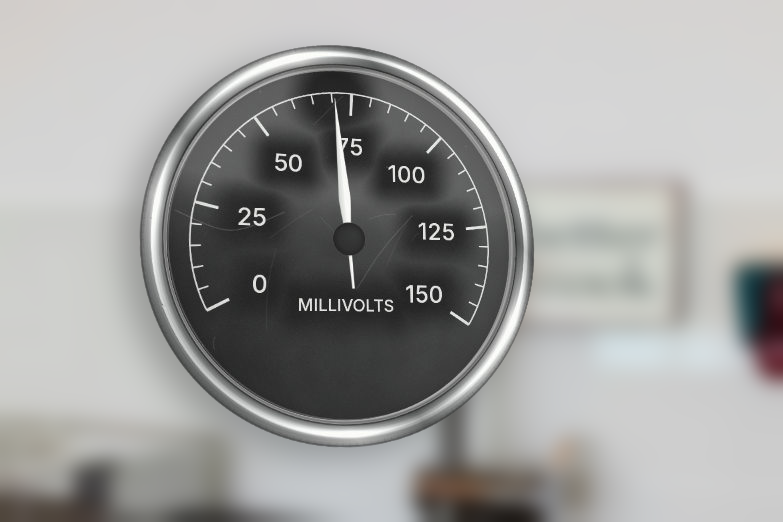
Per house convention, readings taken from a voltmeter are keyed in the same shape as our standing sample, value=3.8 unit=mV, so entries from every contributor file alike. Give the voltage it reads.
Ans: value=70 unit=mV
